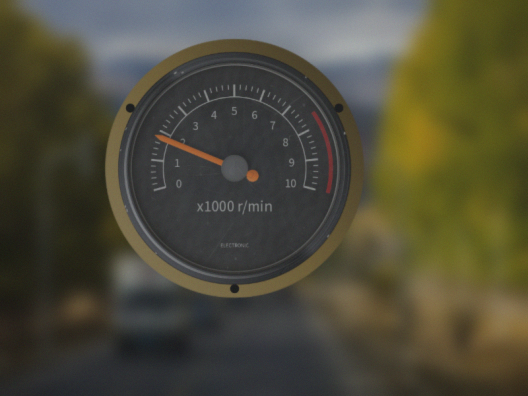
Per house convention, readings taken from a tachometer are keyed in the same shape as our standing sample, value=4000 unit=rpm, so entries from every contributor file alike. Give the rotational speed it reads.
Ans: value=1800 unit=rpm
